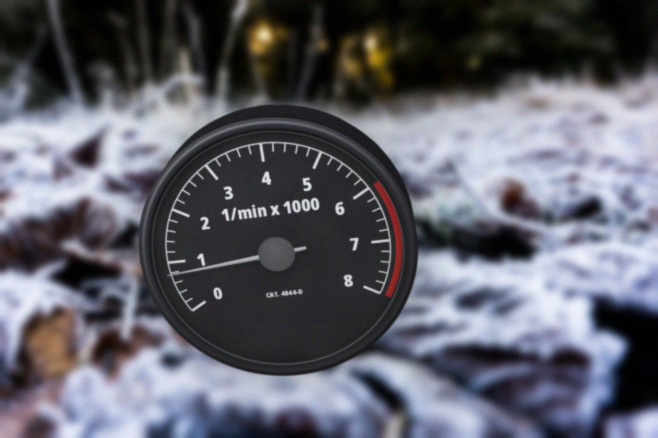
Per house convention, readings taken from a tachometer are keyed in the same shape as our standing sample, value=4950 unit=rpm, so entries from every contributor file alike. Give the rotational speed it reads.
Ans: value=800 unit=rpm
